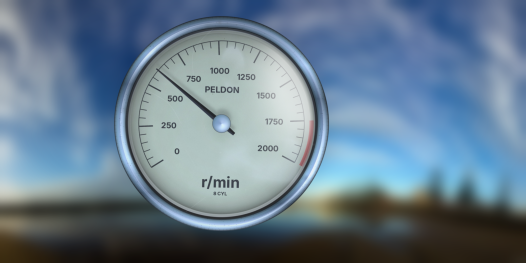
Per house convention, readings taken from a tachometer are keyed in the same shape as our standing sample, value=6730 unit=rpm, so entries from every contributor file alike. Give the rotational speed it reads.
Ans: value=600 unit=rpm
